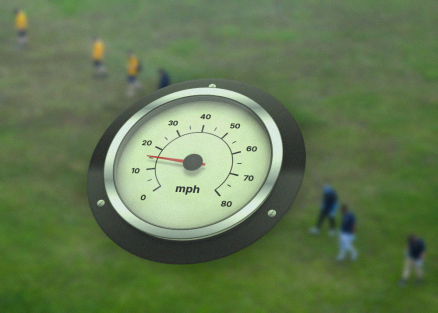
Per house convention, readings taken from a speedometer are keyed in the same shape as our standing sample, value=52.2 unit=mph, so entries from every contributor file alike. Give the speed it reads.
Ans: value=15 unit=mph
